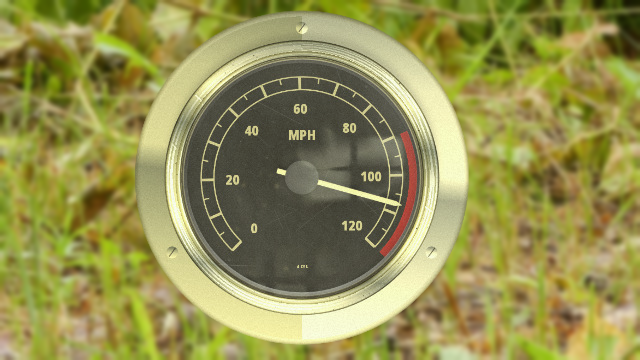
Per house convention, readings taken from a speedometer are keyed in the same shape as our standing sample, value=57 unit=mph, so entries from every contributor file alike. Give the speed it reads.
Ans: value=107.5 unit=mph
